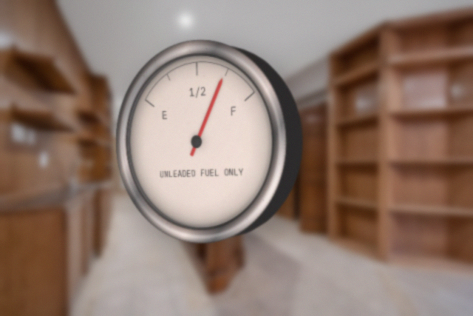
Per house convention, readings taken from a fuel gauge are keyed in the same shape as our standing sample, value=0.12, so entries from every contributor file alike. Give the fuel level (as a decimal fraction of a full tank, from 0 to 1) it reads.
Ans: value=0.75
